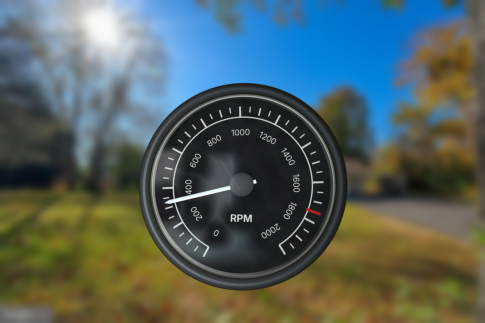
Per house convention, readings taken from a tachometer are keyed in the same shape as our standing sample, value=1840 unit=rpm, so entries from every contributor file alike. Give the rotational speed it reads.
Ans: value=325 unit=rpm
